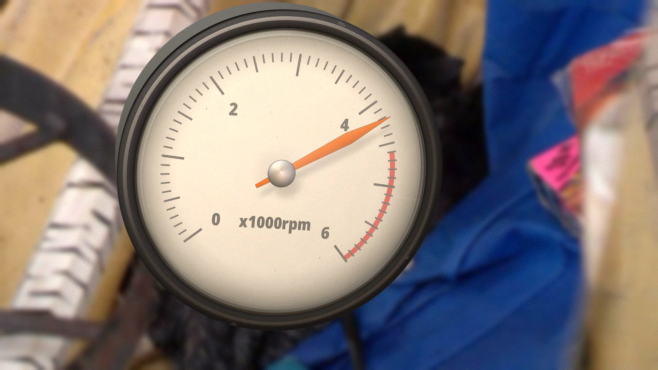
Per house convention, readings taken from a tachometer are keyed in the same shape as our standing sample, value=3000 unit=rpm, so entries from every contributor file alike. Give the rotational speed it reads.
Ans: value=4200 unit=rpm
